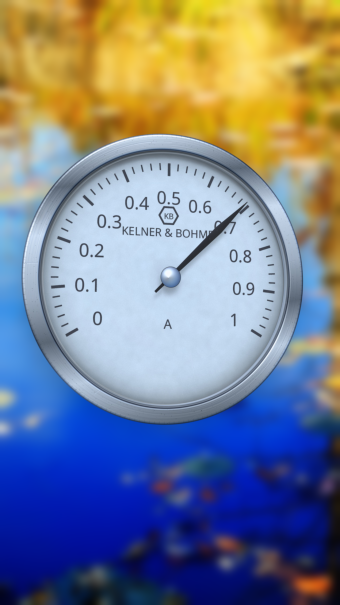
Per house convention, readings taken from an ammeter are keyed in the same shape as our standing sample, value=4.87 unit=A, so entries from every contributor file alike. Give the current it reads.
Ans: value=0.69 unit=A
